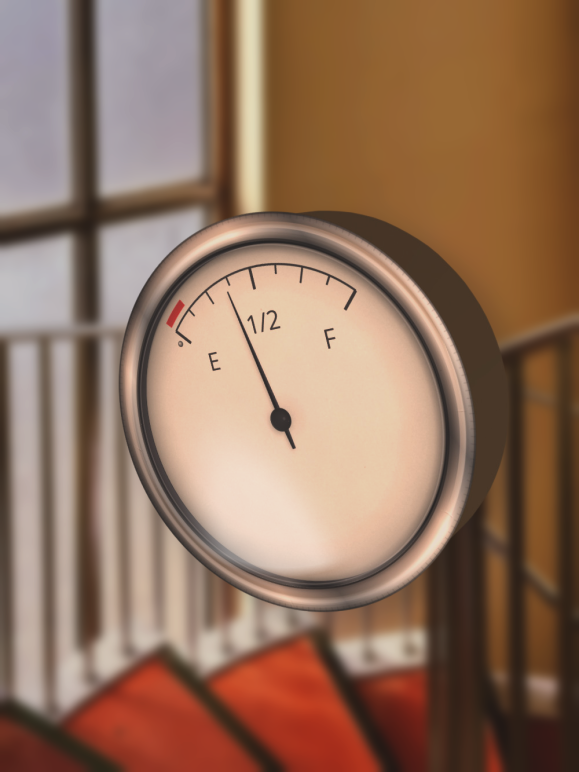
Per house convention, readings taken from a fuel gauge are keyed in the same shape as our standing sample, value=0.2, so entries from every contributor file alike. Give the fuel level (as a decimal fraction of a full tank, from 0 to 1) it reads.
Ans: value=0.375
